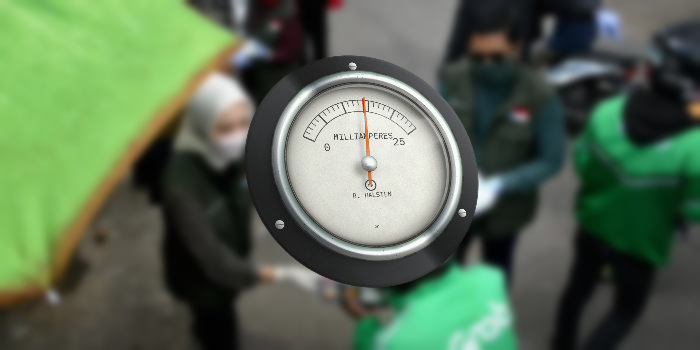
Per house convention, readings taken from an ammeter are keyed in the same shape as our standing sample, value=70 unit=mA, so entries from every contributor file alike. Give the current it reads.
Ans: value=14 unit=mA
